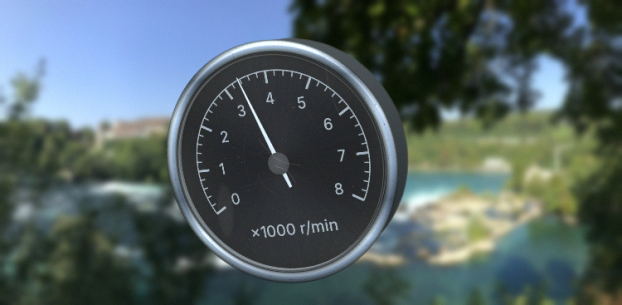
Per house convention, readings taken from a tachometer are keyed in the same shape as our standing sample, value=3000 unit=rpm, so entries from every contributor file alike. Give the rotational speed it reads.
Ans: value=3400 unit=rpm
